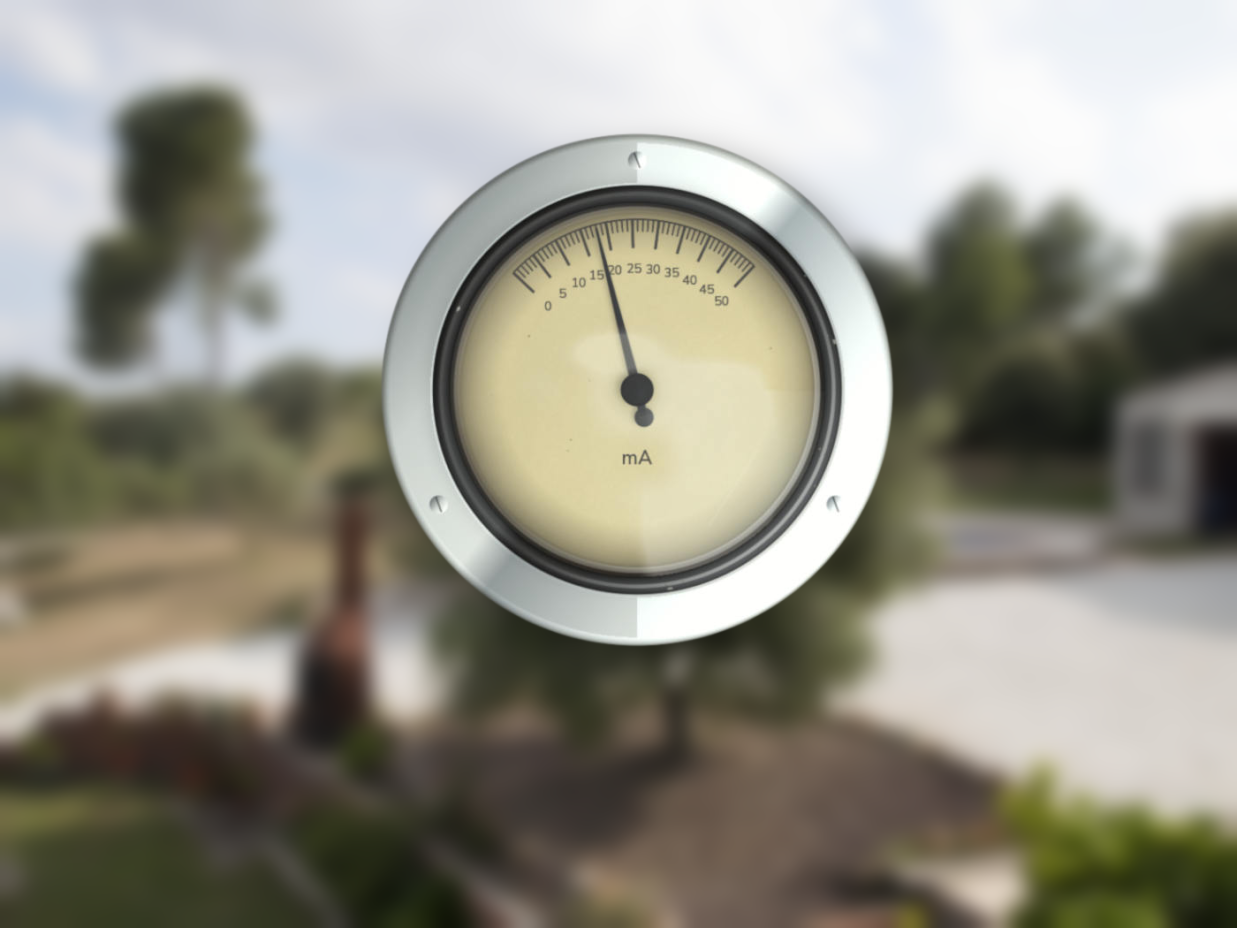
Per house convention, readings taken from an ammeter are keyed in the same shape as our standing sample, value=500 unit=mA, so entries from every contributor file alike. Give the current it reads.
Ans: value=18 unit=mA
